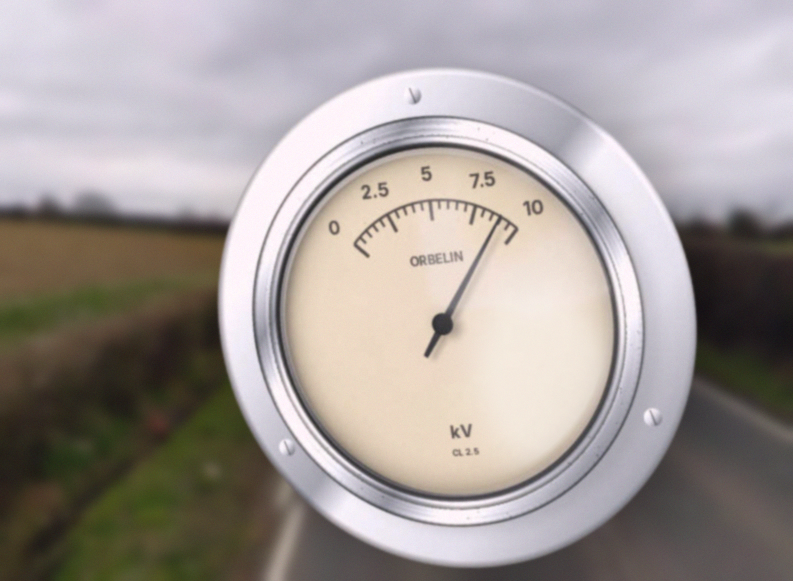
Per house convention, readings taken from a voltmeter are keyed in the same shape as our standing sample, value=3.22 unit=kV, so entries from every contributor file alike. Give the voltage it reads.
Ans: value=9 unit=kV
